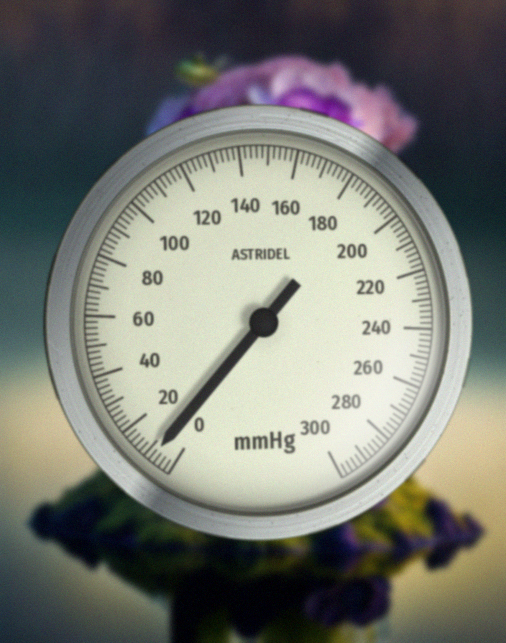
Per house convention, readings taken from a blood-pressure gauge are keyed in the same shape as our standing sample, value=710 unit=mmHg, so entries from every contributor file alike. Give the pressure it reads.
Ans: value=8 unit=mmHg
